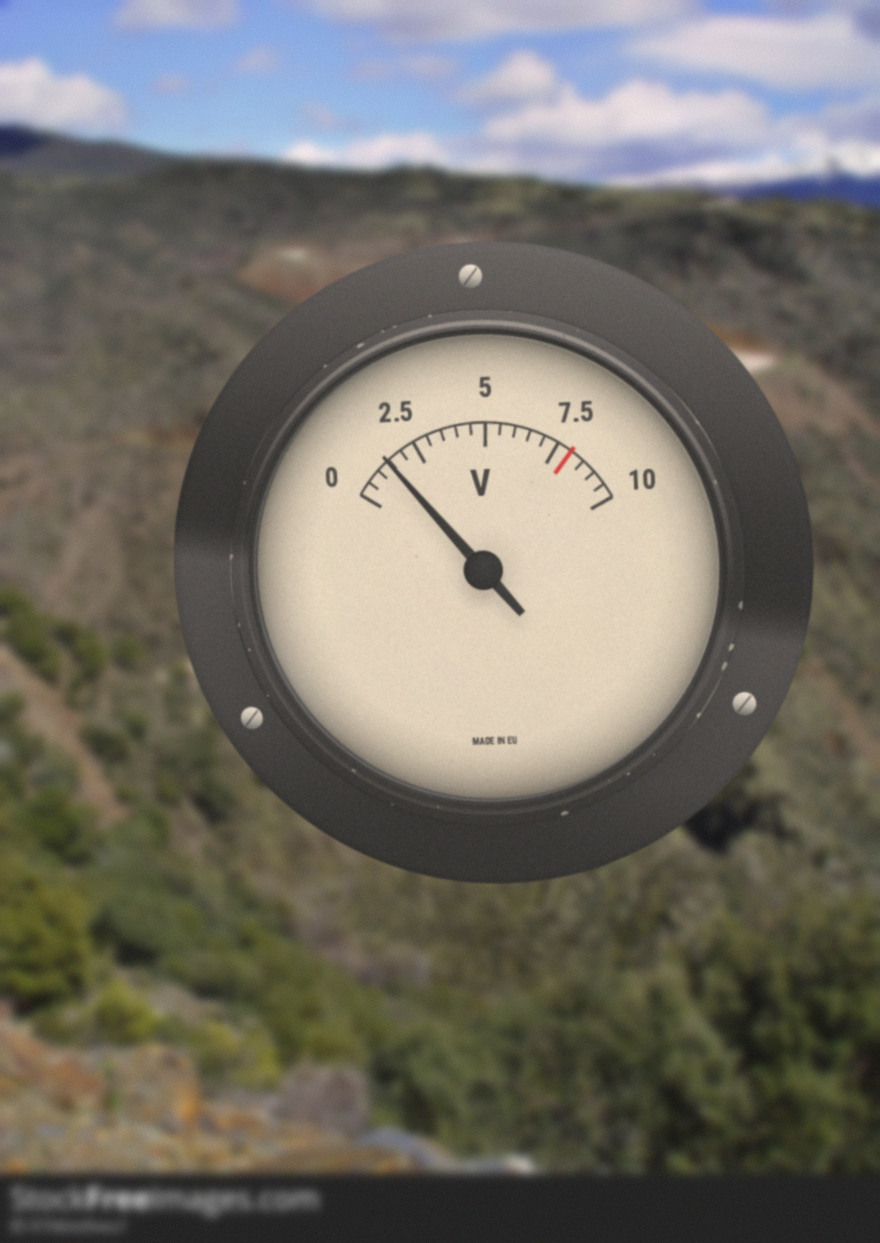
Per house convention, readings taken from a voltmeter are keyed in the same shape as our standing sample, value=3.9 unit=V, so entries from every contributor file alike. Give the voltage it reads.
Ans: value=1.5 unit=V
